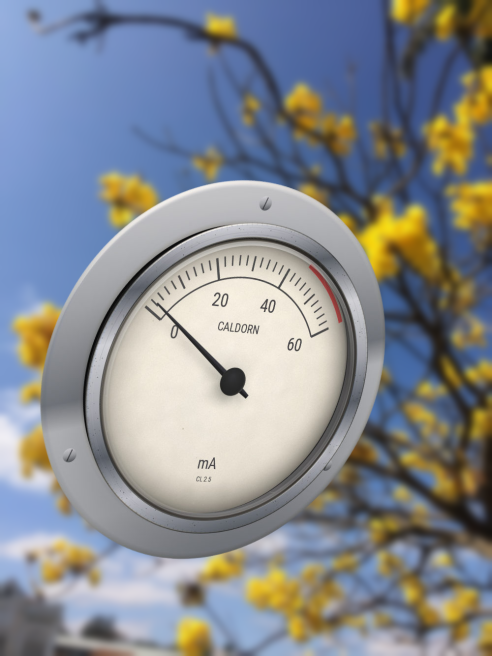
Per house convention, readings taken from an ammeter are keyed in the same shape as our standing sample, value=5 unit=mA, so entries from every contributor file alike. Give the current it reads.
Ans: value=2 unit=mA
